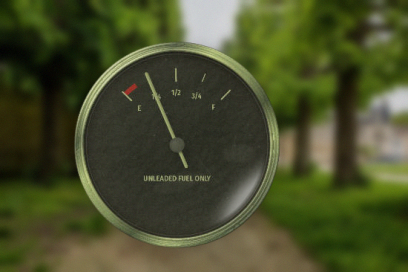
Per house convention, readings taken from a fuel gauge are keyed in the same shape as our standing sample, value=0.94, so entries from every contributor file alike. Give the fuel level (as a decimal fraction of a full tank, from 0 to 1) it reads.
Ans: value=0.25
